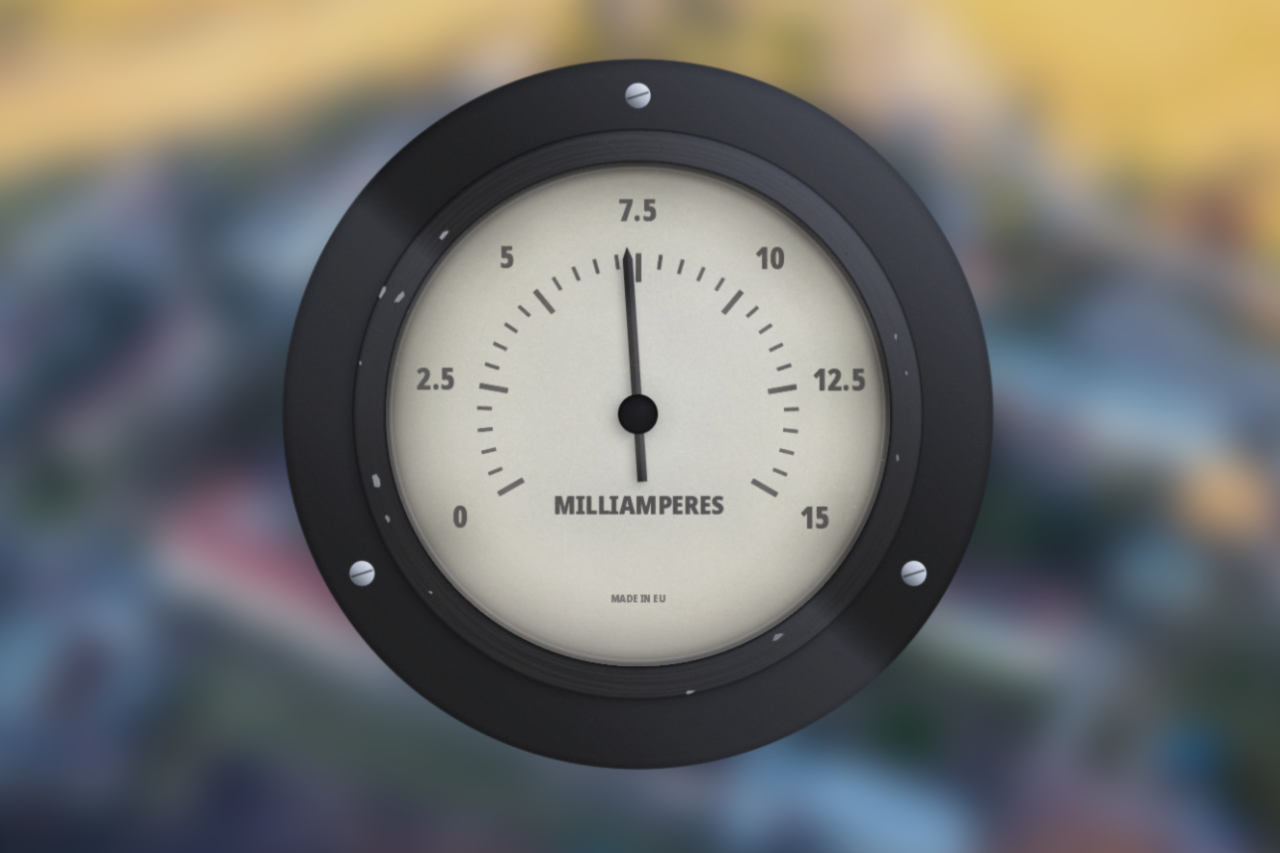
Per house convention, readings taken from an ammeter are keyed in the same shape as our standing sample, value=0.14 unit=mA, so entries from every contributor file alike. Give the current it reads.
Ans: value=7.25 unit=mA
